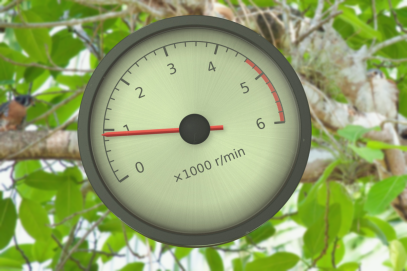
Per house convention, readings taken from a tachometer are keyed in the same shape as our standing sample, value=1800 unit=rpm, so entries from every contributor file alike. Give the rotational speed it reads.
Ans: value=900 unit=rpm
